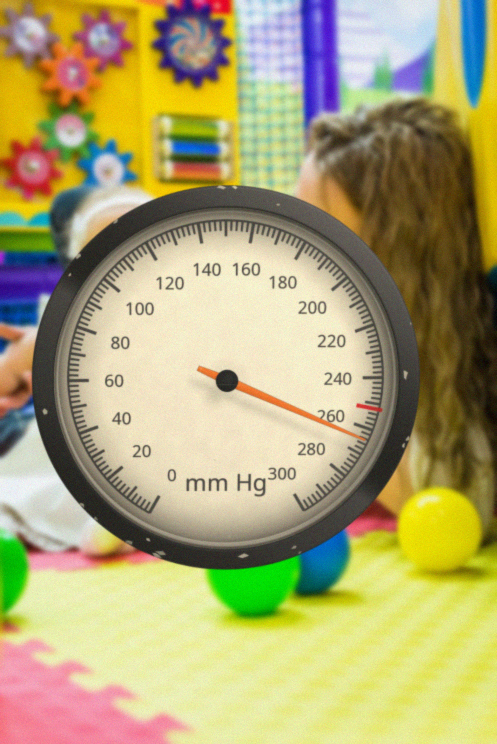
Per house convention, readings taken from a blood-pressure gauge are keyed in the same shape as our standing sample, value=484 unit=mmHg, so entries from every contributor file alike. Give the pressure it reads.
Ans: value=264 unit=mmHg
